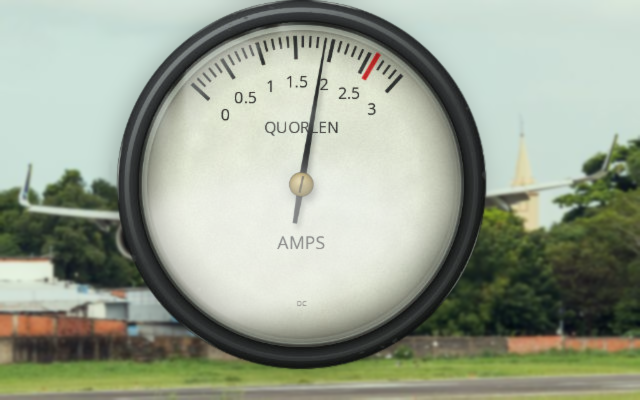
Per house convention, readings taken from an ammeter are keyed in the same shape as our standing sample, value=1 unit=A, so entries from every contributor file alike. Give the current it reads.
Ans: value=1.9 unit=A
